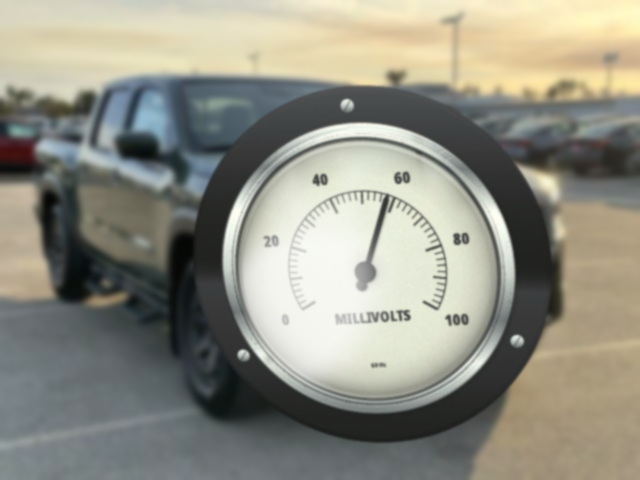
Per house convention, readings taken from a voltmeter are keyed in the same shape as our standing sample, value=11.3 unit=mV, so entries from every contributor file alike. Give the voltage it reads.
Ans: value=58 unit=mV
